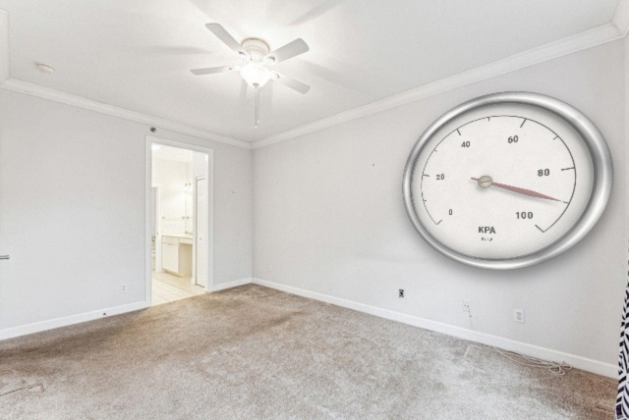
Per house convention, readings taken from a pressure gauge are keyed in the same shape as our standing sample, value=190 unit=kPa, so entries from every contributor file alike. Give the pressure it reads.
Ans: value=90 unit=kPa
